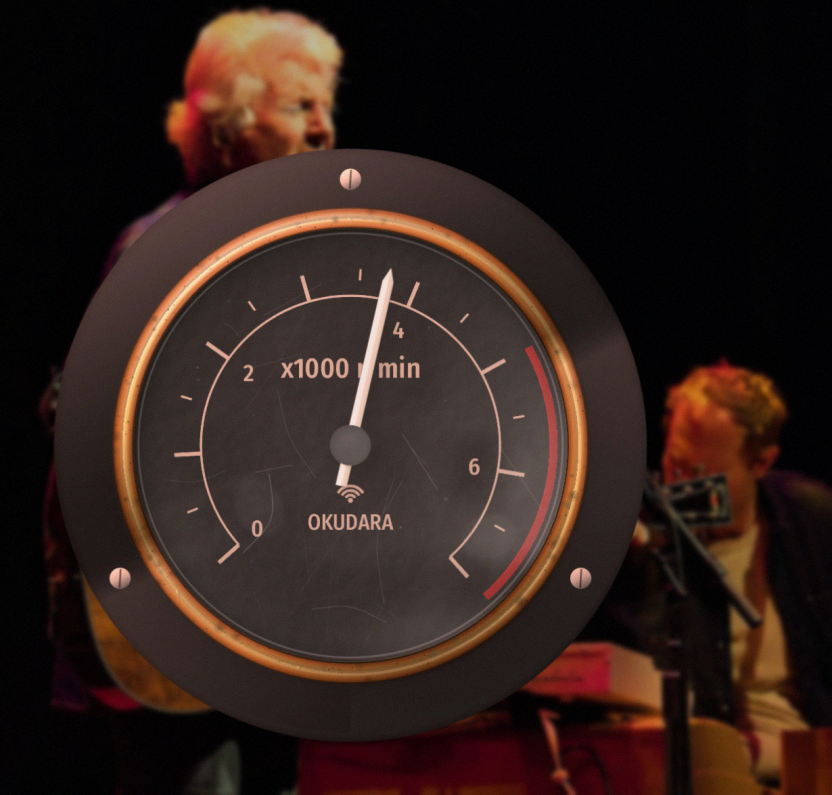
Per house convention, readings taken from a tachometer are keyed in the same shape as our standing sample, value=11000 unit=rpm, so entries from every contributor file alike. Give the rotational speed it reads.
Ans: value=3750 unit=rpm
